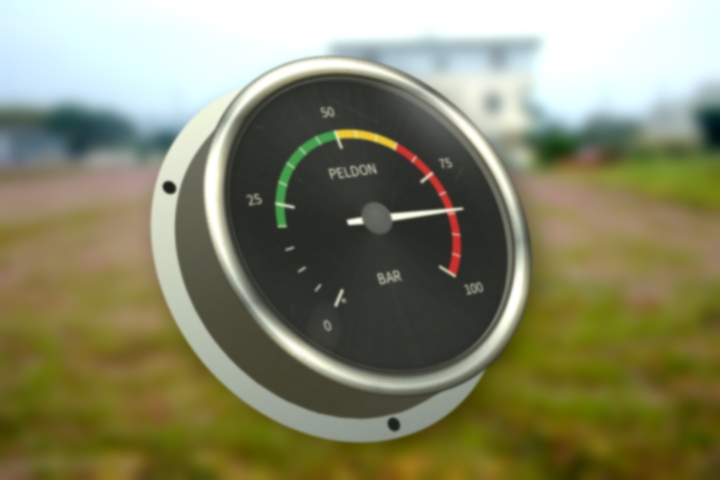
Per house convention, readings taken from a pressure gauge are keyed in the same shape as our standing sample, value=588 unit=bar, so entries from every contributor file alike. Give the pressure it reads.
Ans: value=85 unit=bar
